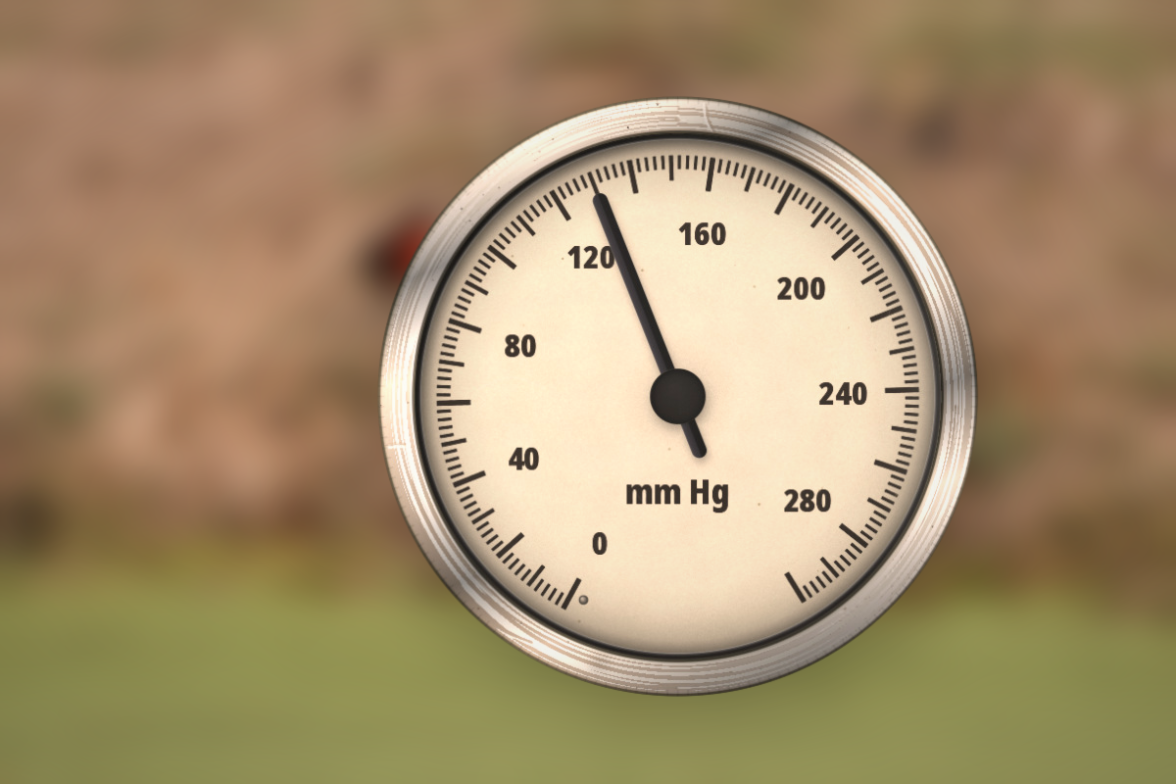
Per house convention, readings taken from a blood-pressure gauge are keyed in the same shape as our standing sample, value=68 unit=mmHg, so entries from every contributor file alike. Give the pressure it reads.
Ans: value=130 unit=mmHg
